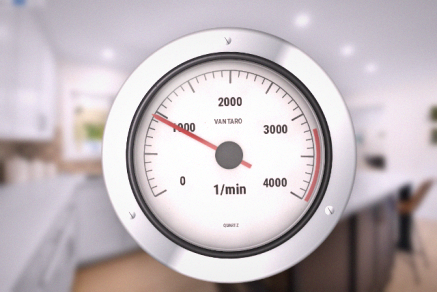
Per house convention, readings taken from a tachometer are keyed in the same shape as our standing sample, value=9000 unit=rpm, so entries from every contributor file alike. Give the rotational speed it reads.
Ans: value=950 unit=rpm
